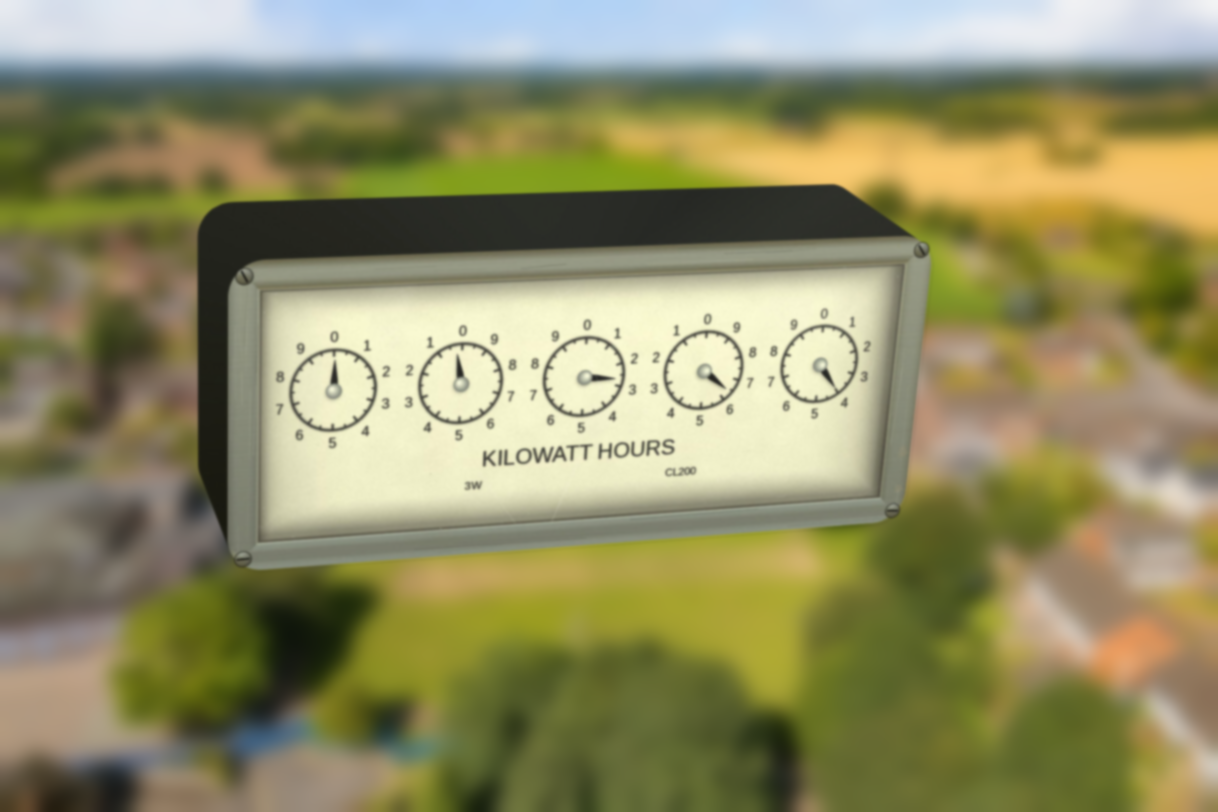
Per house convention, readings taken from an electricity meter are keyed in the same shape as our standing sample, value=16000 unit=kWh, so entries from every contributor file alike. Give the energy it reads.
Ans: value=264 unit=kWh
